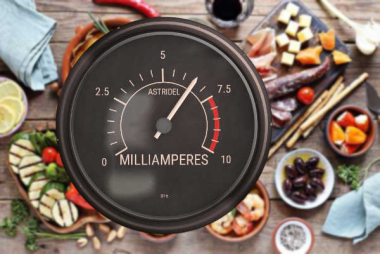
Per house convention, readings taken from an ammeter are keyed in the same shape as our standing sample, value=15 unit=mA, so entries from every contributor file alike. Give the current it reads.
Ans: value=6.5 unit=mA
